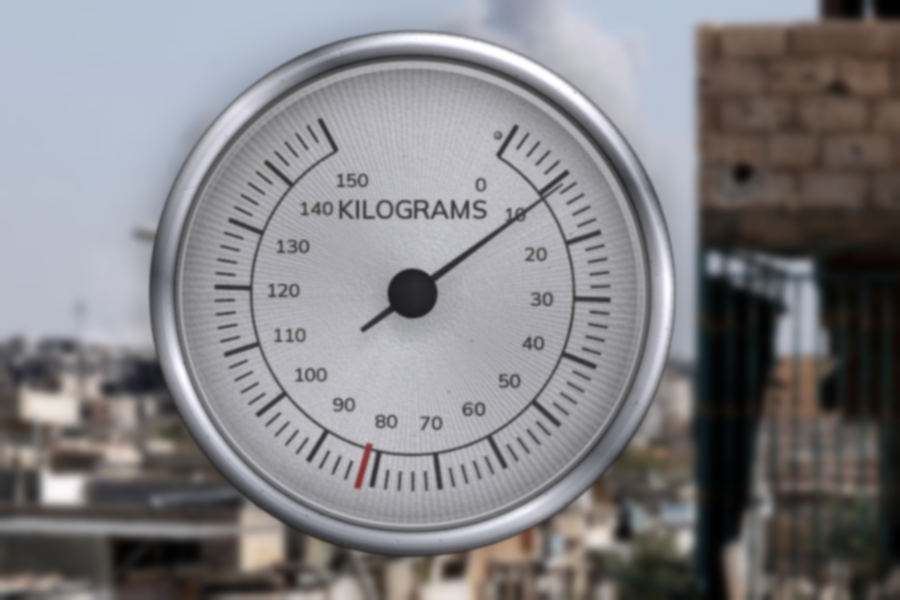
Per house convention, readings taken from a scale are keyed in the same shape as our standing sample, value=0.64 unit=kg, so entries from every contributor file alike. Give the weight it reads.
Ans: value=11 unit=kg
